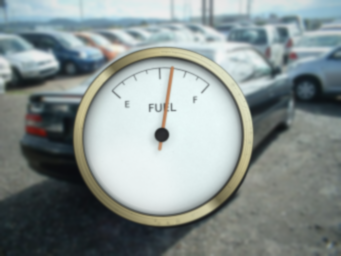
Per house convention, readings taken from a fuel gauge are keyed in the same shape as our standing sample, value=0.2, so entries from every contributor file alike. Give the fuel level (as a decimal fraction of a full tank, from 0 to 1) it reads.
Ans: value=0.625
